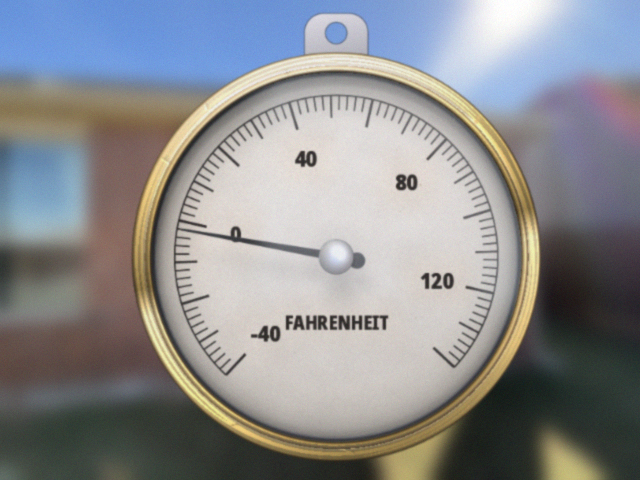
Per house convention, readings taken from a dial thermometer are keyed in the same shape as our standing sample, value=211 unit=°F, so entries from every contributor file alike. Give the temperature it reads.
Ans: value=-2 unit=°F
